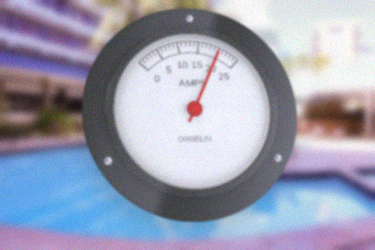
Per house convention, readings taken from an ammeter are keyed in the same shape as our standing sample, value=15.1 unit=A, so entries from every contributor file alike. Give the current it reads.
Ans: value=20 unit=A
